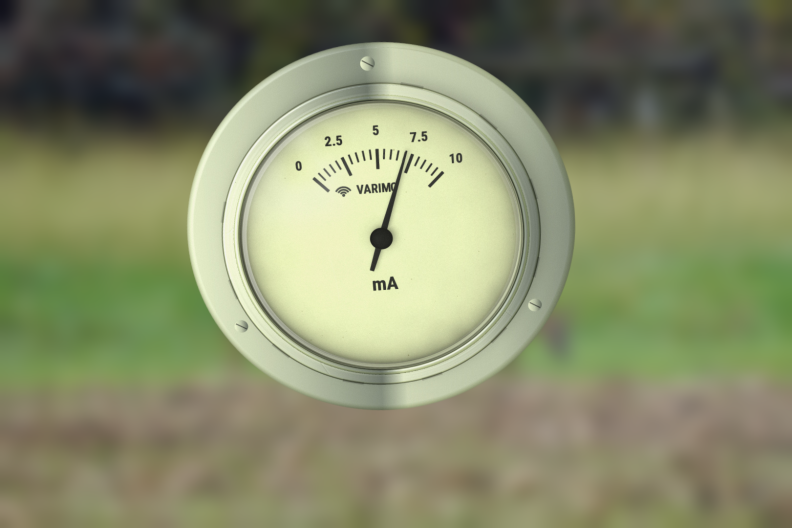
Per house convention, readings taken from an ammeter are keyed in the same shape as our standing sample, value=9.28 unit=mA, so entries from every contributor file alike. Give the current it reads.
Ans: value=7 unit=mA
